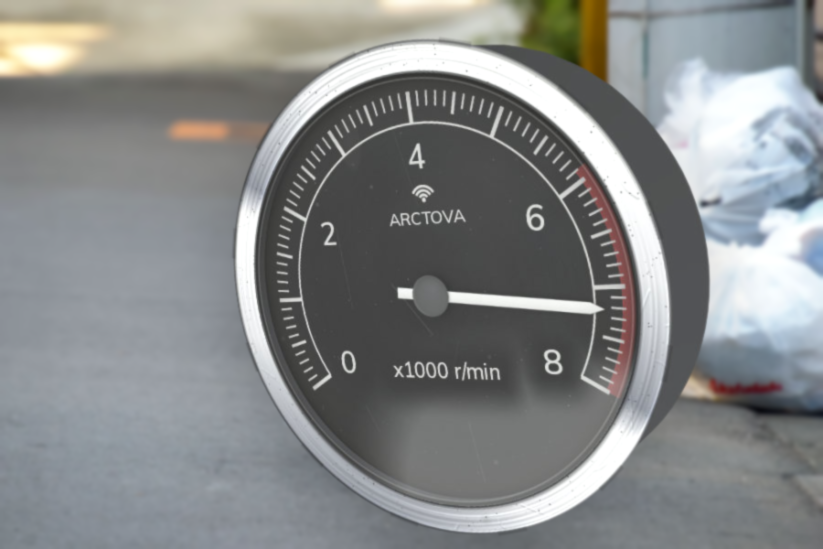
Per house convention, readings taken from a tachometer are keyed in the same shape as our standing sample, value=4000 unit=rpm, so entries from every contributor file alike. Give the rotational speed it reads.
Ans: value=7200 unit=rpm
